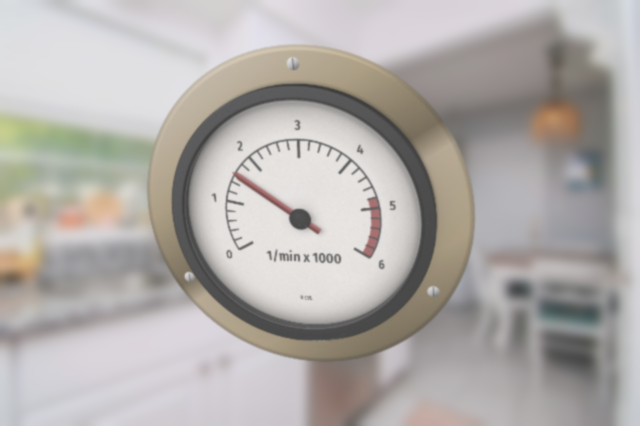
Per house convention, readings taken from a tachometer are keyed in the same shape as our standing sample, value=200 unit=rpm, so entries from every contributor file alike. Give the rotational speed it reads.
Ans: value=1600 unit=rpm
